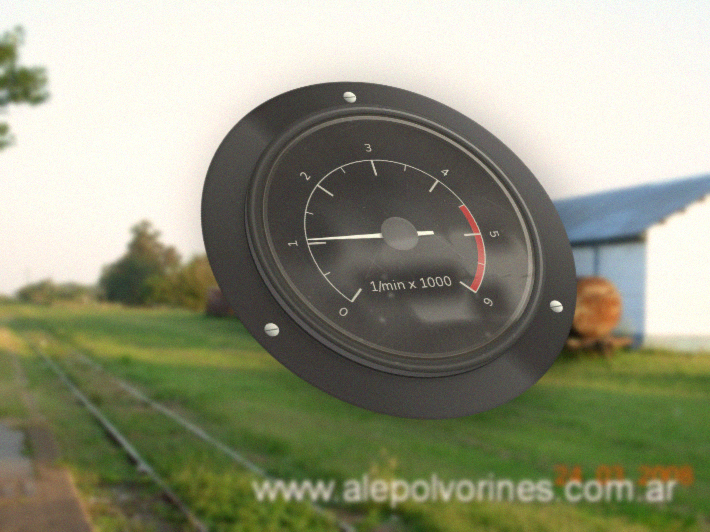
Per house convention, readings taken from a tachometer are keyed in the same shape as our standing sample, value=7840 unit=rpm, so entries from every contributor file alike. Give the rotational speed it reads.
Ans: value=1000 unit=rpm
